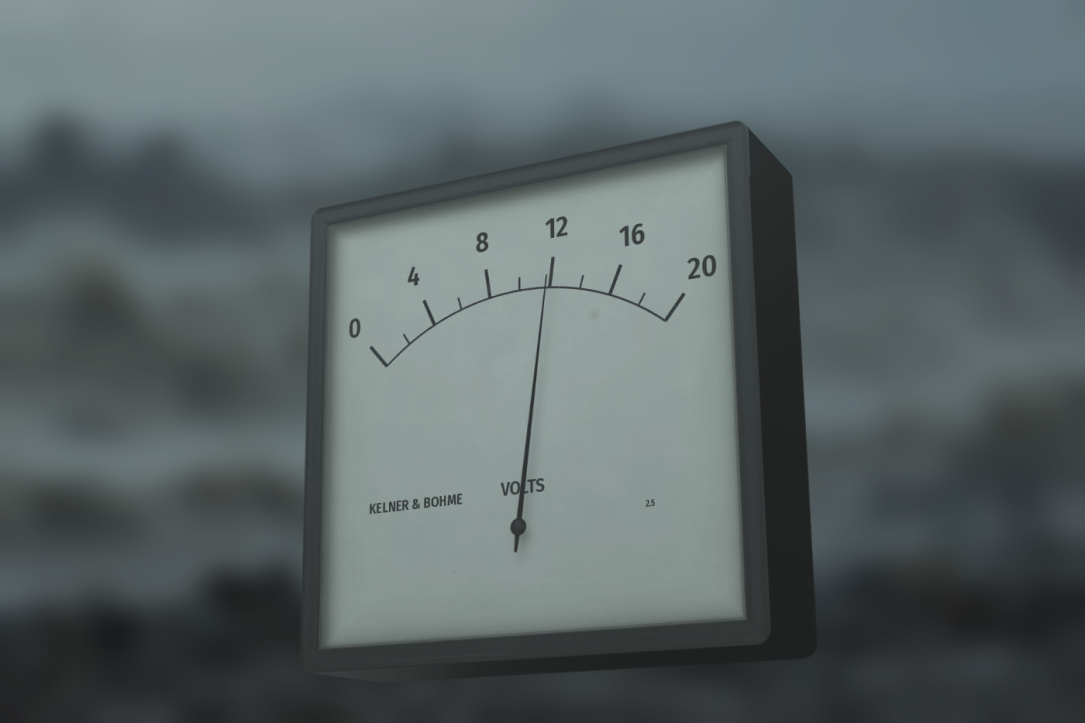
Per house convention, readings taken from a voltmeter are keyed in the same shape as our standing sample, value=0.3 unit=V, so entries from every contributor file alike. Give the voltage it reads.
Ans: value=12 unit=V
